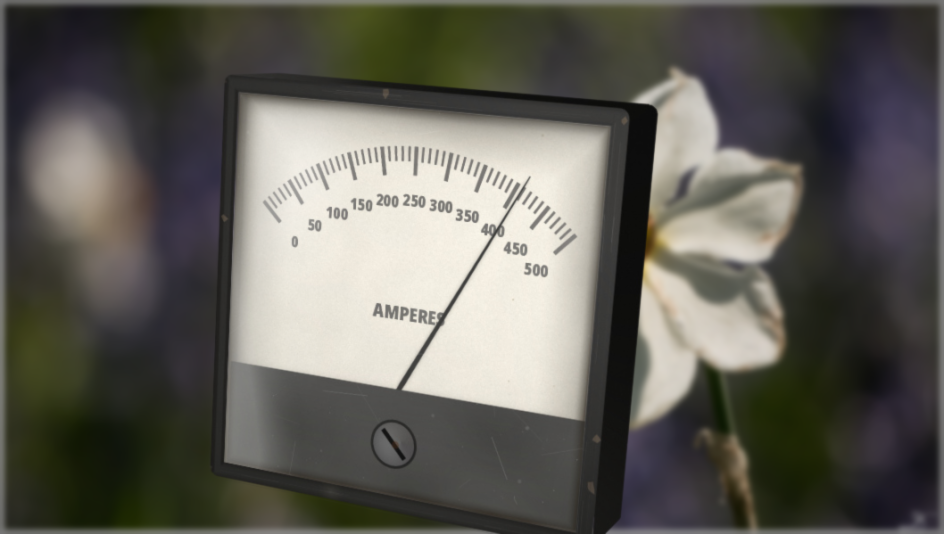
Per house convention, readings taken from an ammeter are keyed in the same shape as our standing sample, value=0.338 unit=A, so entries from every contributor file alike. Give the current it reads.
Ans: value=410 unit=A
